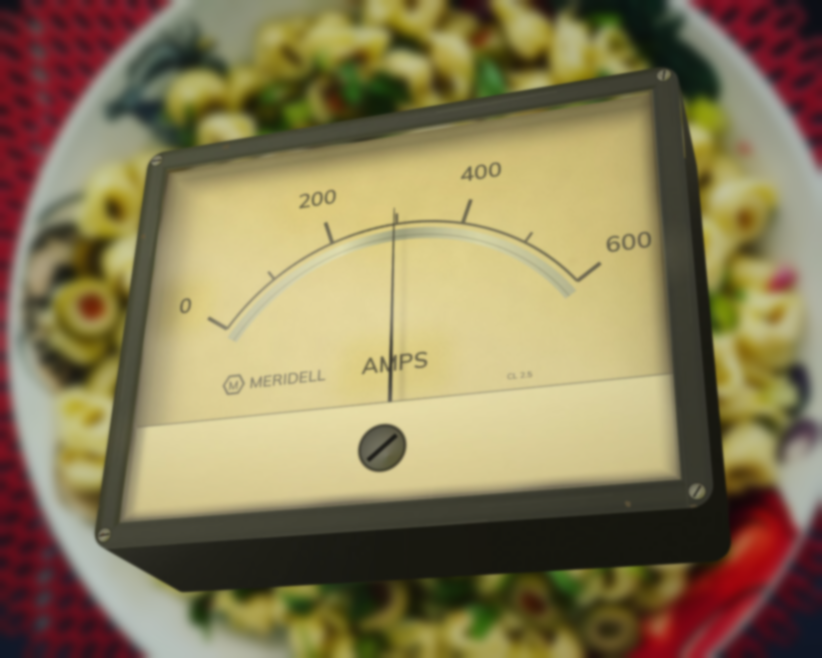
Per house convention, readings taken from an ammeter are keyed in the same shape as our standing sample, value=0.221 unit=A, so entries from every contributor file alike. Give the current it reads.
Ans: value=300 unit=A
